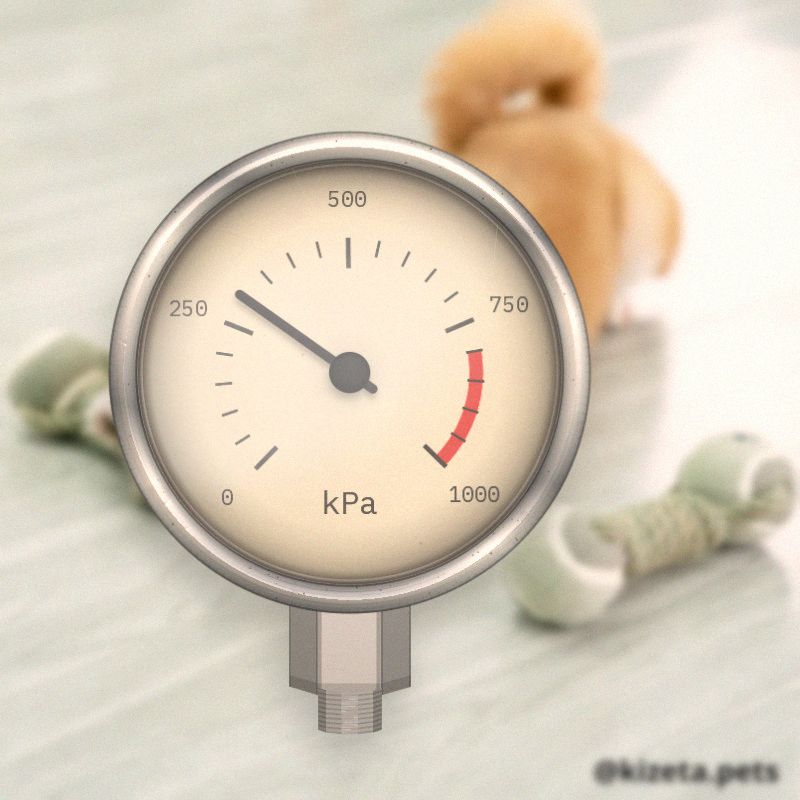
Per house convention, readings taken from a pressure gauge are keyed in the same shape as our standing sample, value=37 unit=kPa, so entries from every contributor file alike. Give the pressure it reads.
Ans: value=300 unit=kPa
